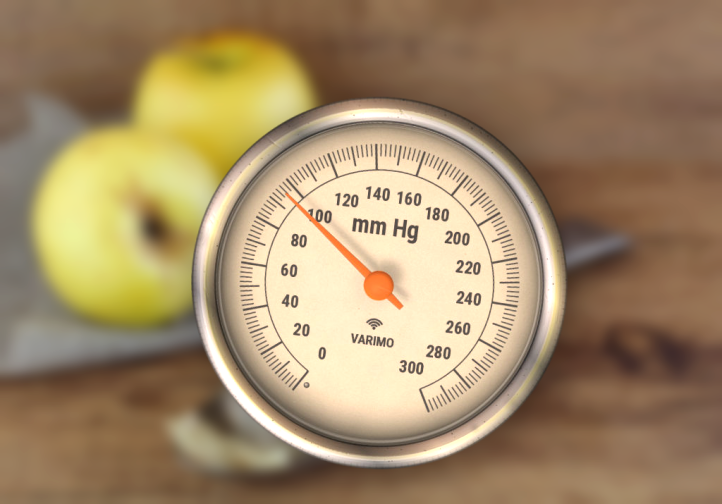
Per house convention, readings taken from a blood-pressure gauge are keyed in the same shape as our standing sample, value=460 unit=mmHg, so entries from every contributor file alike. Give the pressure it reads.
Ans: value=96 unit=mmHg
